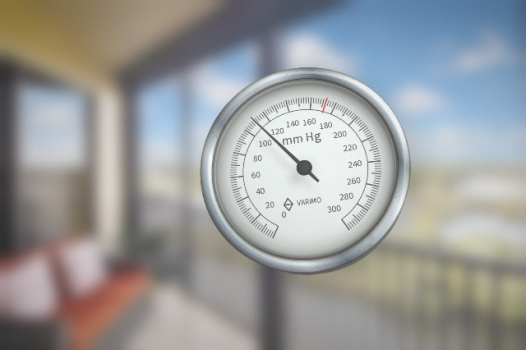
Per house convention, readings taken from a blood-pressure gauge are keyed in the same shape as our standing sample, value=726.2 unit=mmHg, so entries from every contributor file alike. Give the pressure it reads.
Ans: value=110 unit=mmHg
